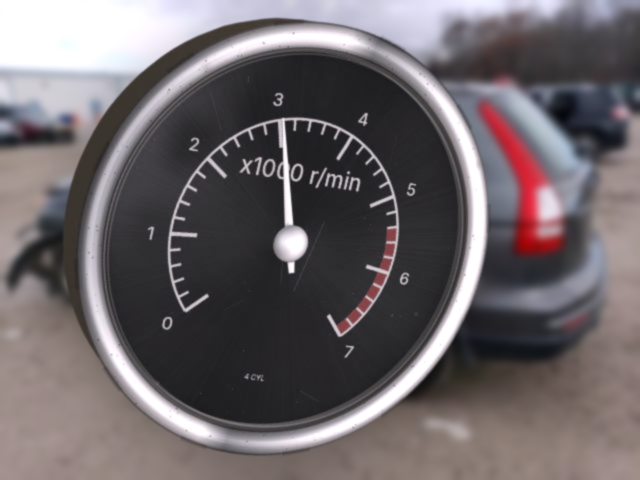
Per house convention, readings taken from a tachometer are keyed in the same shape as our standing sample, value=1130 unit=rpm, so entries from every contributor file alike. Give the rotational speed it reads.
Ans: value=3000 unit=rpm
